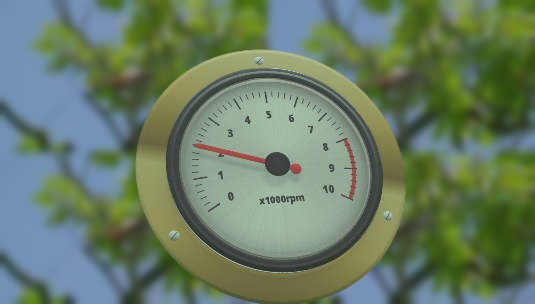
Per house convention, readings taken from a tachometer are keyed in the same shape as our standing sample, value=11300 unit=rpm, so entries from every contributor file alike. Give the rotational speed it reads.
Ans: value=2000 unit=rpm
